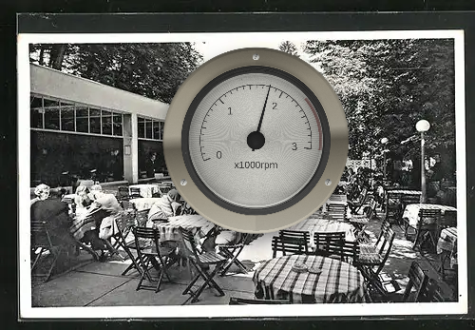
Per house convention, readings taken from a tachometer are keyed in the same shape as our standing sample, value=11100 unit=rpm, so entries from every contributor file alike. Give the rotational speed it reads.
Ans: value=1800 unit=rpm
